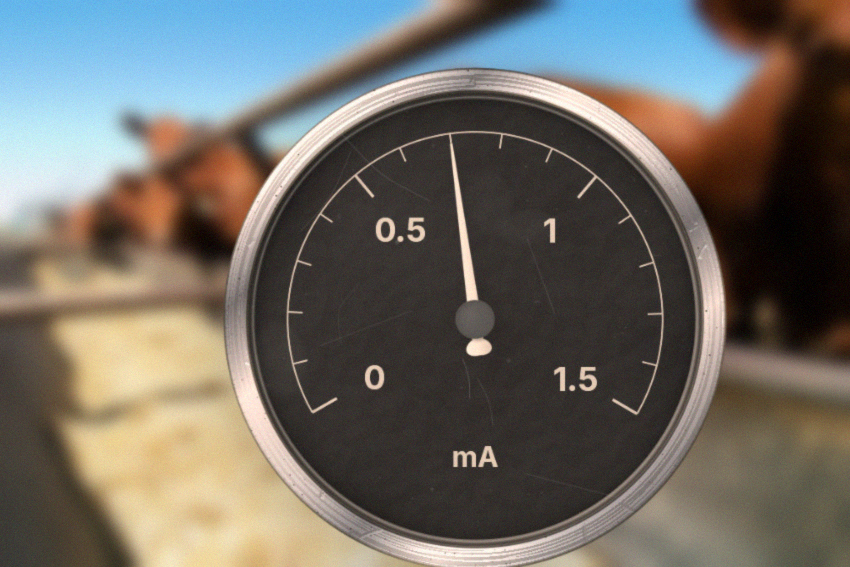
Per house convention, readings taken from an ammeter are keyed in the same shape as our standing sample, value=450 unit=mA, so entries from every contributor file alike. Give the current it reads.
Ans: value=0.7 unit=mA
